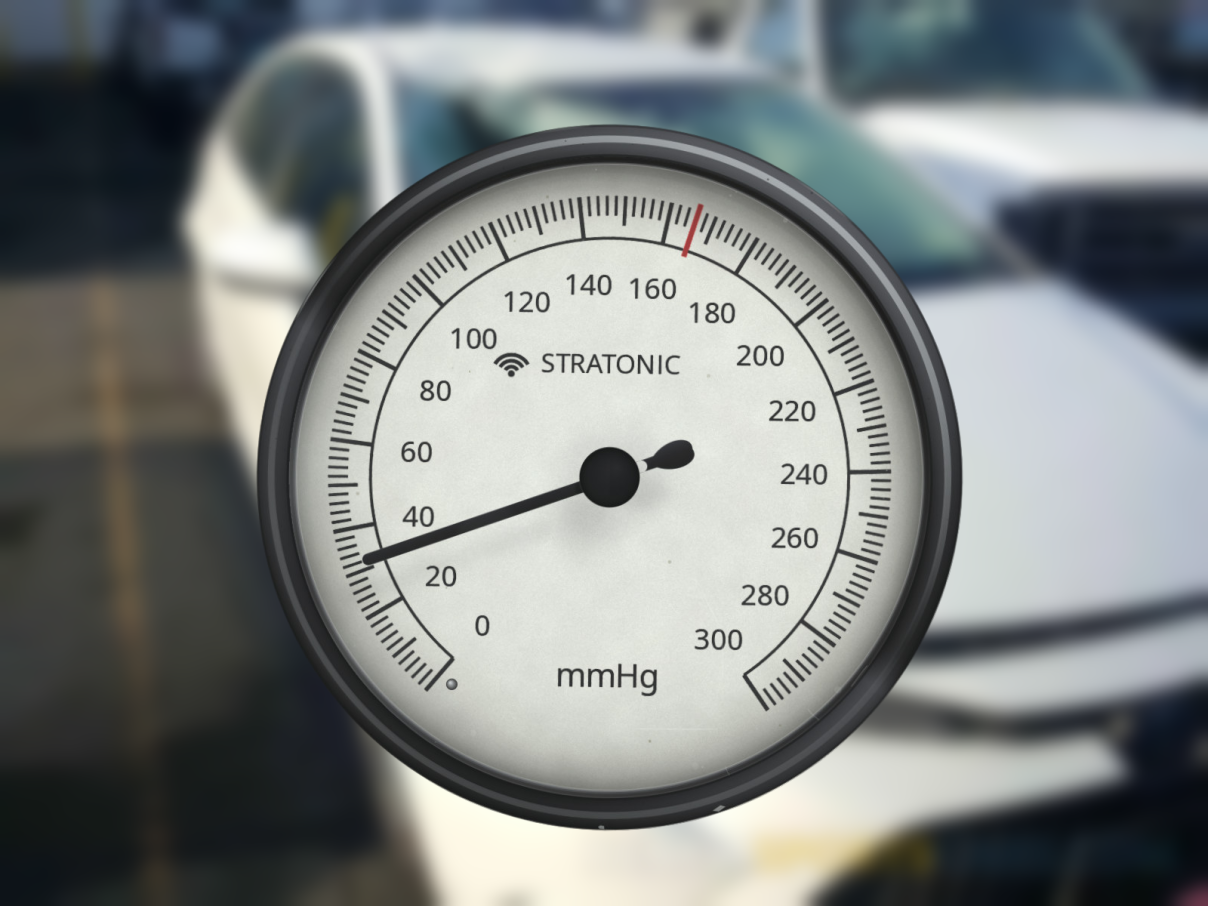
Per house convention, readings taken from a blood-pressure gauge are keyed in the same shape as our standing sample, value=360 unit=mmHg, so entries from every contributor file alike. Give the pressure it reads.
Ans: value=32 unit=mmHg
